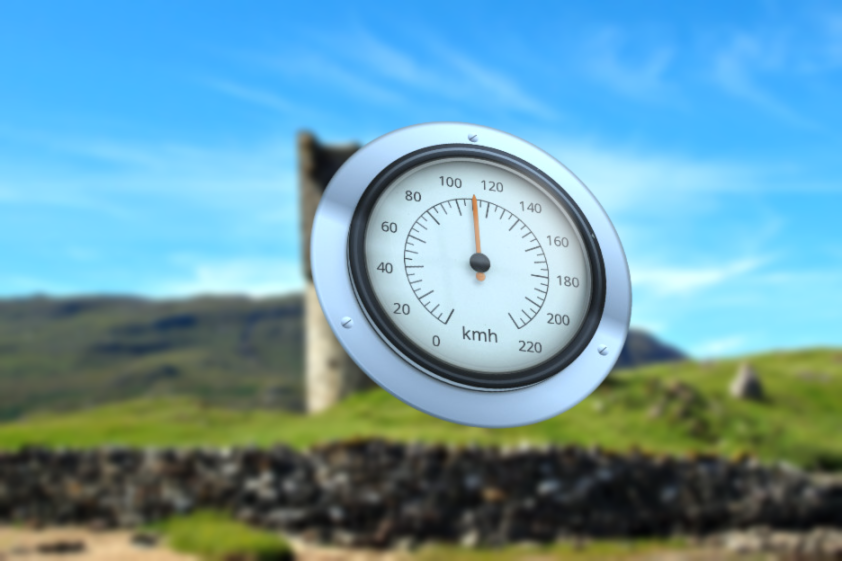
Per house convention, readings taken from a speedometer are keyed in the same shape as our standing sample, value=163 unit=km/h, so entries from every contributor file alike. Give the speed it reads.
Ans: value=110 unit=km/h
